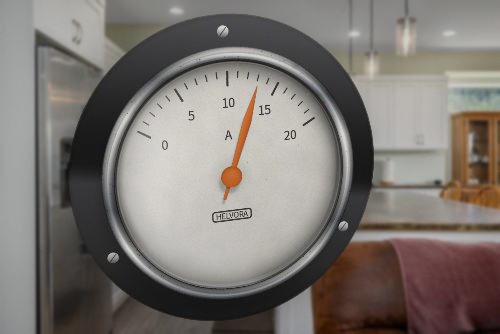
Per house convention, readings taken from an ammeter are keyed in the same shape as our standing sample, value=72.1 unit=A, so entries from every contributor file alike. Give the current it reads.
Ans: value=13 unit=A
